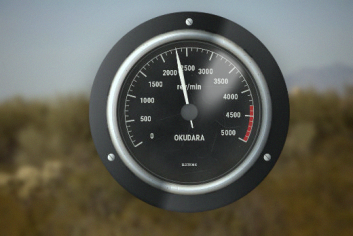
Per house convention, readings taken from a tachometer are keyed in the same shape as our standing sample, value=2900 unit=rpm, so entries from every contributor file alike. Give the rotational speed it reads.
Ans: value=2300 unit=rpm
